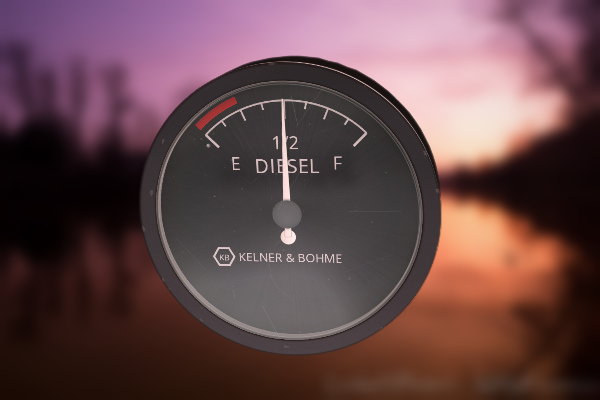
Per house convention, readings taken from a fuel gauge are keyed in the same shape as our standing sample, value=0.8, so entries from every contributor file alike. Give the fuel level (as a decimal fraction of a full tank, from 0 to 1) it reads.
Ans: value=0.5
